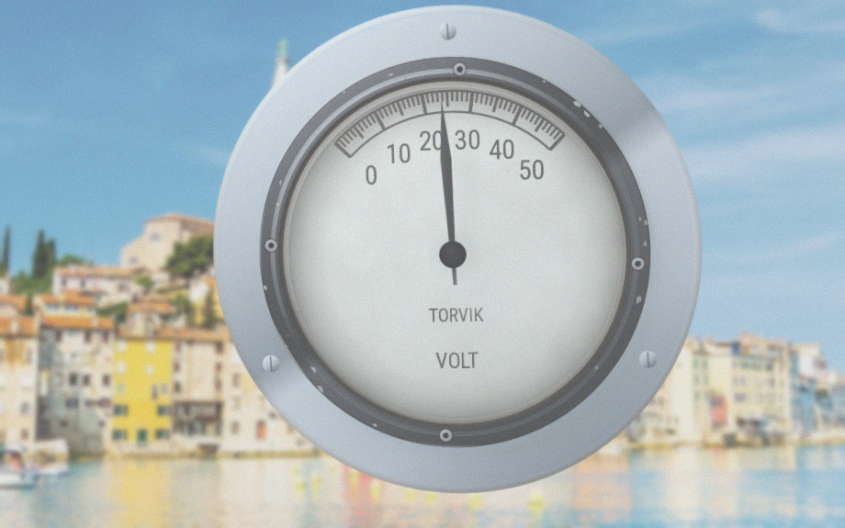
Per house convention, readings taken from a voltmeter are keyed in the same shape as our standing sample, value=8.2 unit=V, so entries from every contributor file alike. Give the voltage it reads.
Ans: value=24 unit=V
